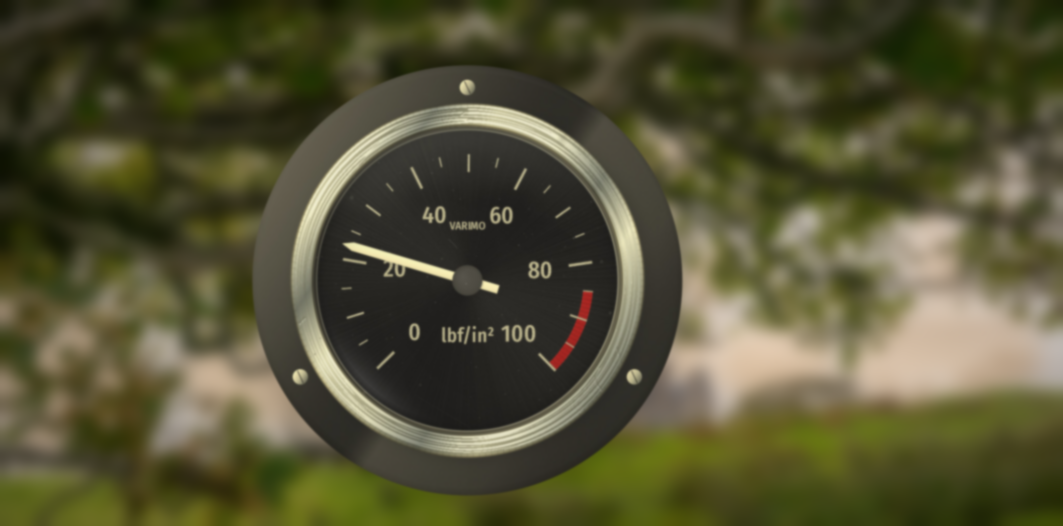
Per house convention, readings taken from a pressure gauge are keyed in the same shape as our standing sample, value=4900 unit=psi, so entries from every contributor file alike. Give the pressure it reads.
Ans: value=22.5 unit=psi
